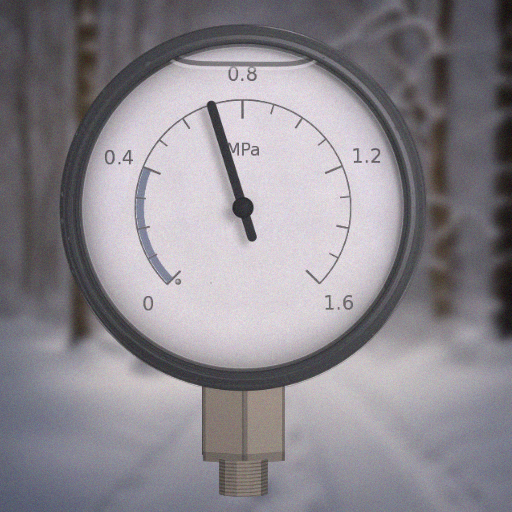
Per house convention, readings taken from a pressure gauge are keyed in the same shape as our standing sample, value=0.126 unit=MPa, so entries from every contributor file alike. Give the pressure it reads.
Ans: value=0.7 unit=MPa
